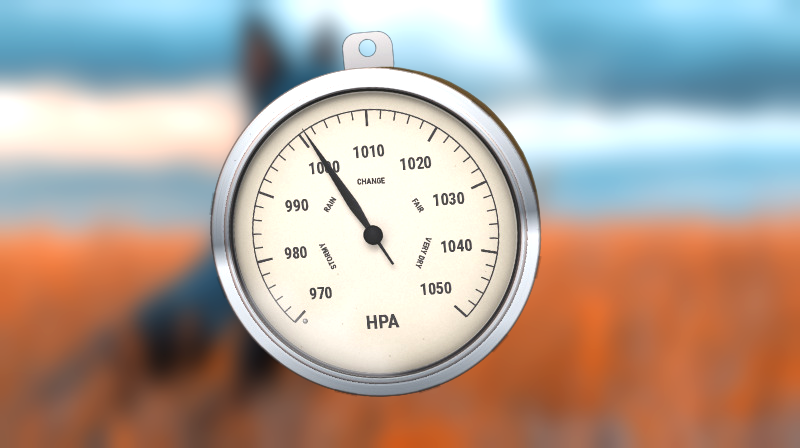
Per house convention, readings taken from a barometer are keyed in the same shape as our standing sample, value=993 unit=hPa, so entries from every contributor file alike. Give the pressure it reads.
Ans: value=1001 unit=hPa
